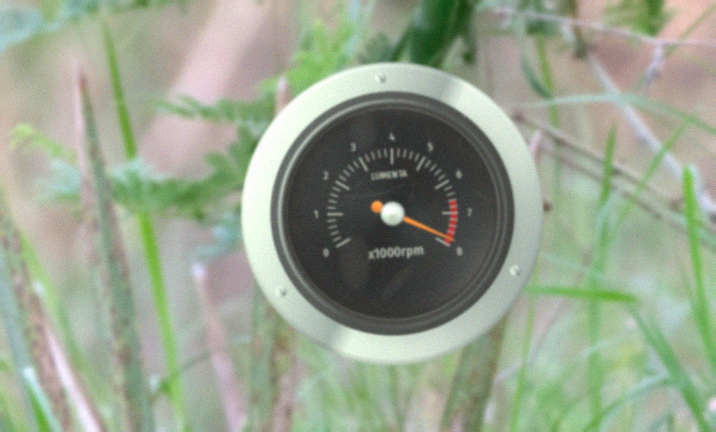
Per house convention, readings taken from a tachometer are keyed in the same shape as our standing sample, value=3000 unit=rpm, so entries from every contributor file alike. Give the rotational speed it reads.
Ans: value=7800 unit=rpm
